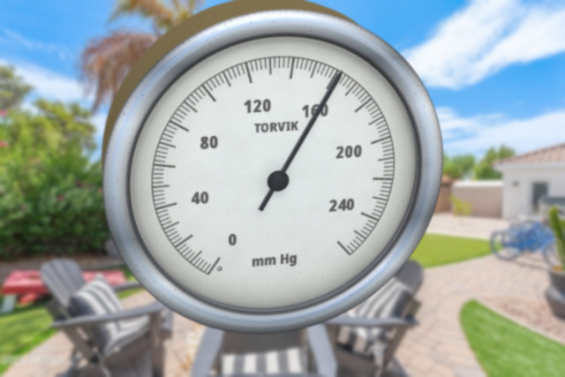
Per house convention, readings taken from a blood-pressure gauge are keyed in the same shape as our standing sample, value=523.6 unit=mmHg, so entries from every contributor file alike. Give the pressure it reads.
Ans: value=160 unit=mmHg
